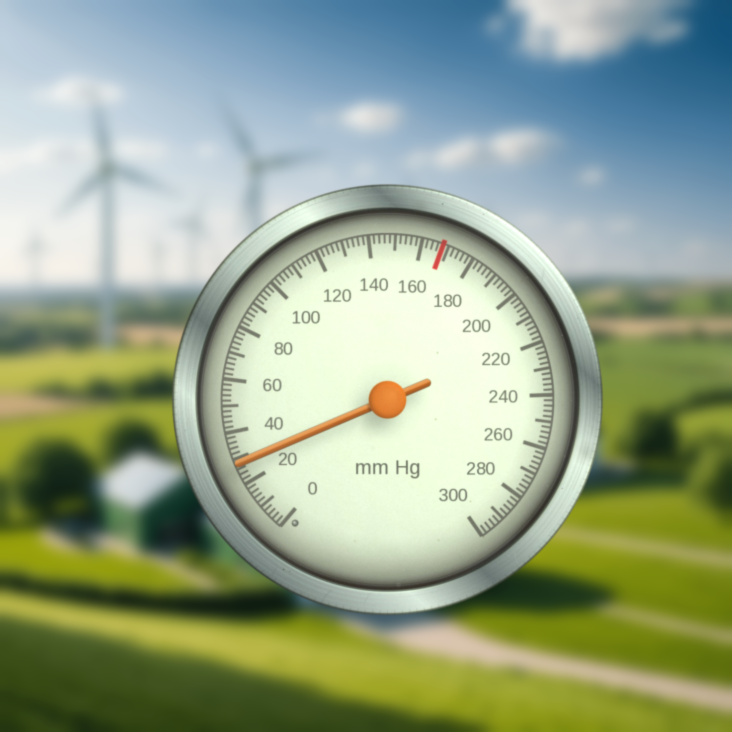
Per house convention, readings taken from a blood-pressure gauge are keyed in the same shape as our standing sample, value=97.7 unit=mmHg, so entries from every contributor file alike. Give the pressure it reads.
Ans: value=28 unit=mmHg
